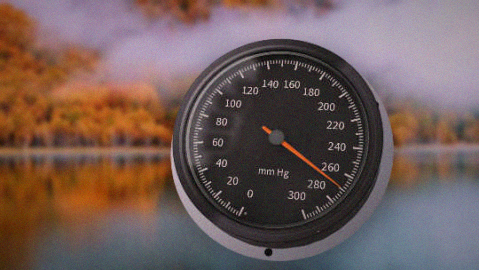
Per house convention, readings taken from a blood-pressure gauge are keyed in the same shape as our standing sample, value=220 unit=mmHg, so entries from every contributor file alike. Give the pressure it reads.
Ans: value=270 unit=mmHg
